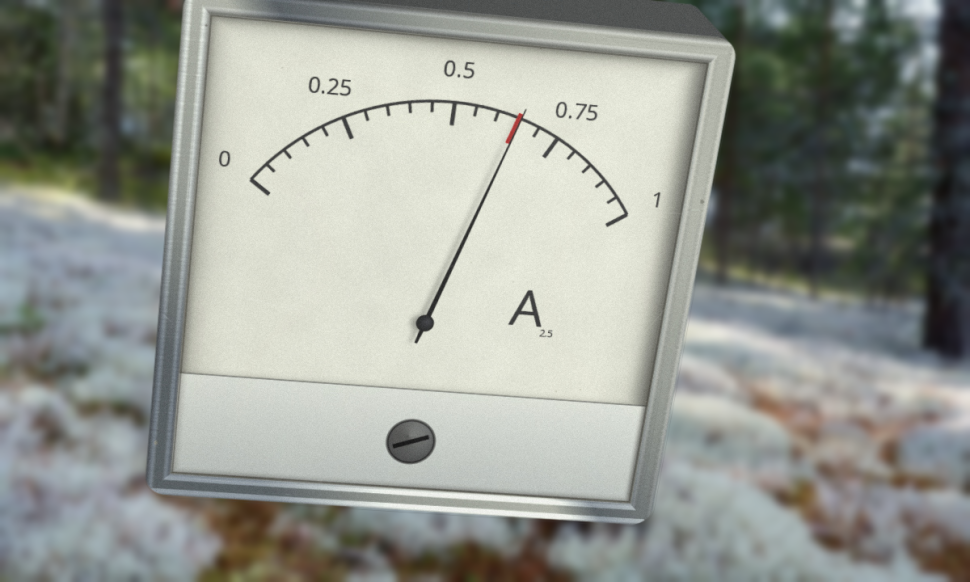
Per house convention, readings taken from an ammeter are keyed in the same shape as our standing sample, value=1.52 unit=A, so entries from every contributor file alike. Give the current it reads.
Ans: value=0.65 unit=A
